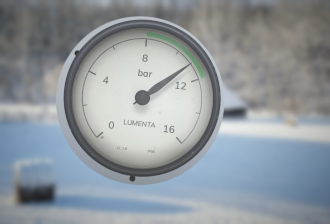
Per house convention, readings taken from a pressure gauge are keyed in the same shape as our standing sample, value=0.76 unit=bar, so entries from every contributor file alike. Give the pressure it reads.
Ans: value=11 unit=bar
